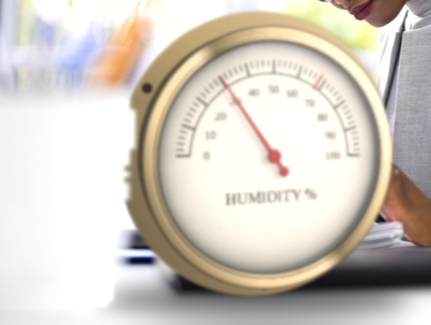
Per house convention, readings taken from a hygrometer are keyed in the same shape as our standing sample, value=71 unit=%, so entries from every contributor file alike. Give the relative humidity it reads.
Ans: value=30 unit=%
